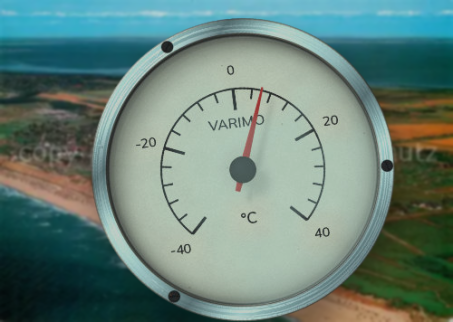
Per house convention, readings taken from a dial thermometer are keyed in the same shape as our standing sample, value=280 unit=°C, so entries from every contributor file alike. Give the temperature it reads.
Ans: value=6 unit=°C
